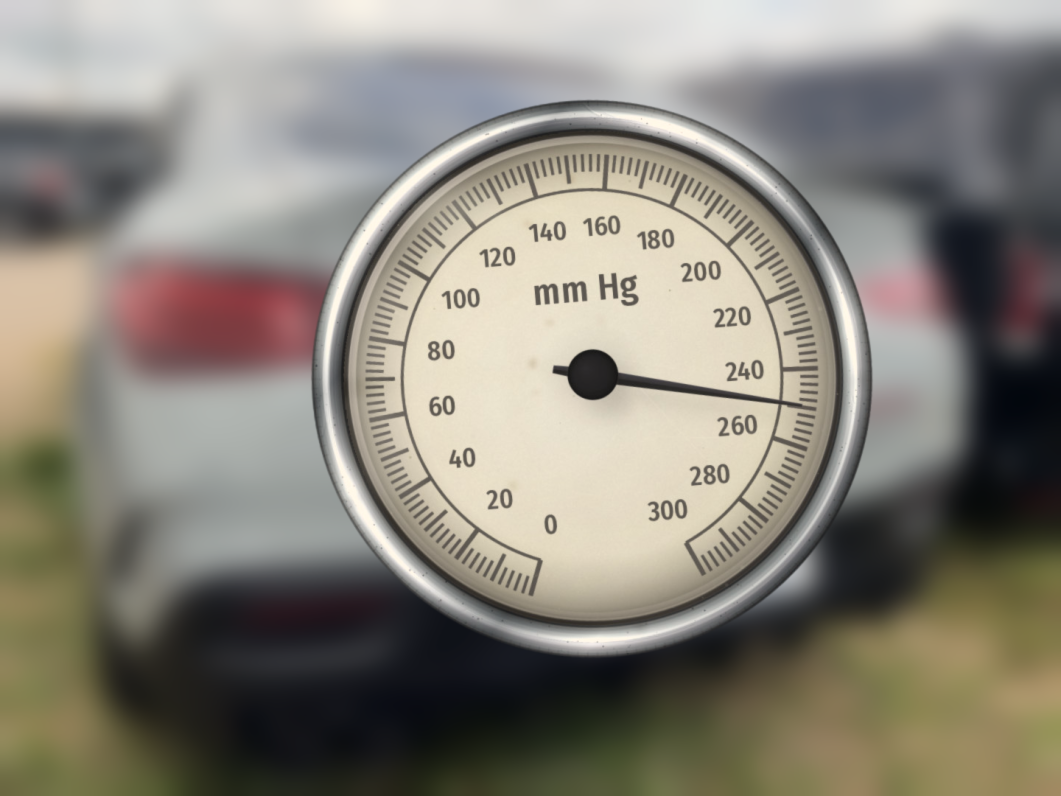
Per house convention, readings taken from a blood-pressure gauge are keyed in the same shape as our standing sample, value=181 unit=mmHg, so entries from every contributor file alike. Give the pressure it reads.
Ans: value=250 unit=mmHg
